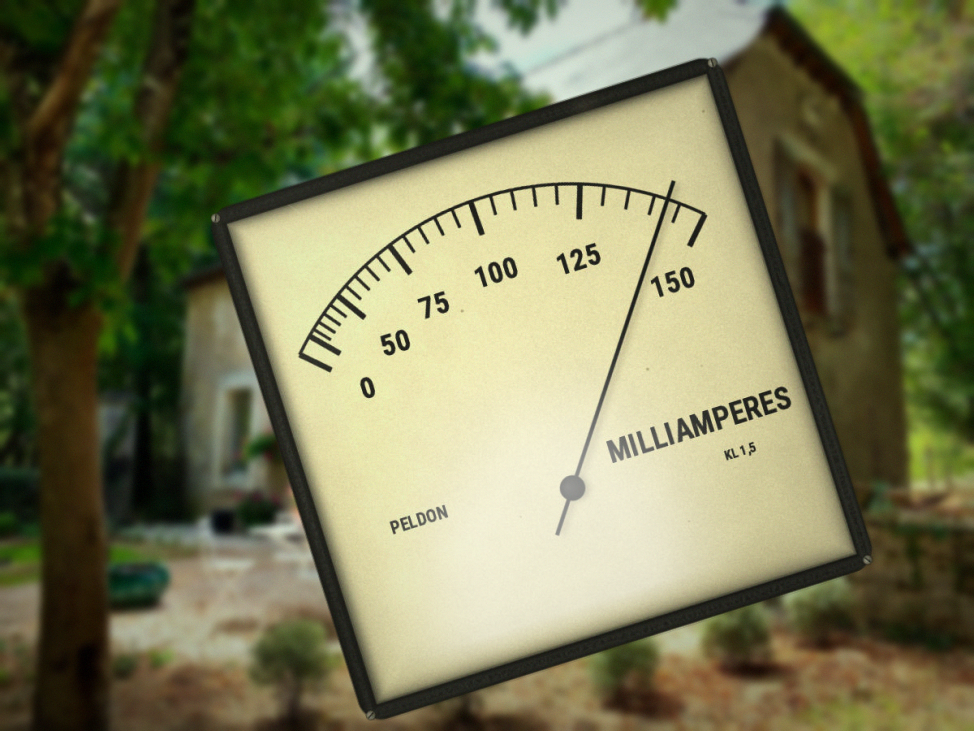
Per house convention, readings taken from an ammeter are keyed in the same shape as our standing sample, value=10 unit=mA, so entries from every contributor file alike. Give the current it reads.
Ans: value=142.5 unit=mA
